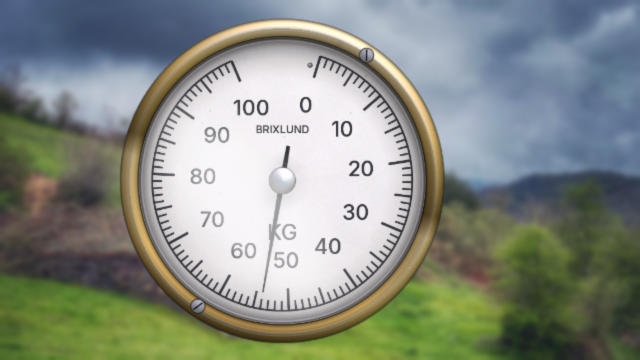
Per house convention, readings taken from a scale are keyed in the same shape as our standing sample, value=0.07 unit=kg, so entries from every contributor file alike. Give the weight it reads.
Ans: value=54 unit=kg
